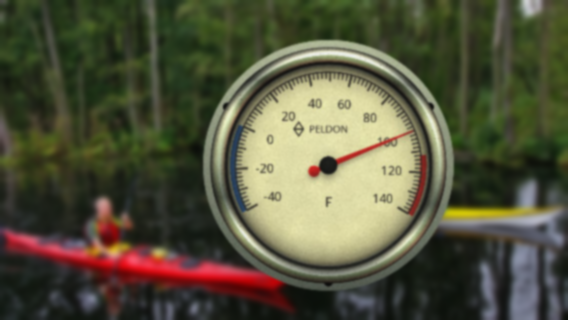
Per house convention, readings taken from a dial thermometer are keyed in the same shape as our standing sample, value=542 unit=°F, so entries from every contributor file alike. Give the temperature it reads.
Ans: value=100 unit=°F
